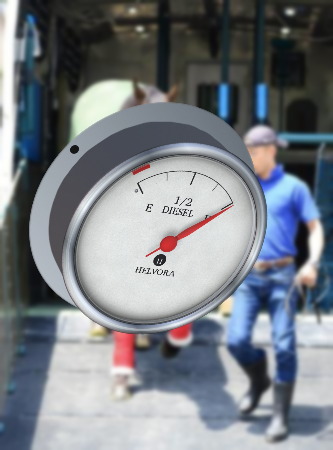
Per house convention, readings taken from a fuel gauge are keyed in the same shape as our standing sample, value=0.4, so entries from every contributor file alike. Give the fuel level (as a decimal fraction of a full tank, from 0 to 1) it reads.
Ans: value=1
